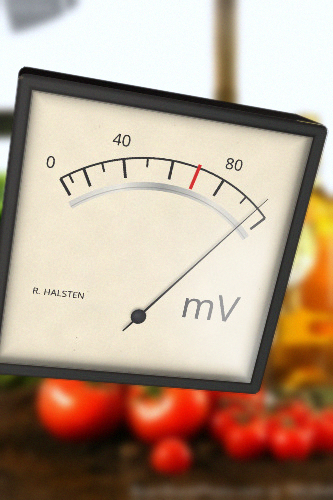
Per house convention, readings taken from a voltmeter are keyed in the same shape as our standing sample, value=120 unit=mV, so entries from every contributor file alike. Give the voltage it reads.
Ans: value=95 unit=mV
